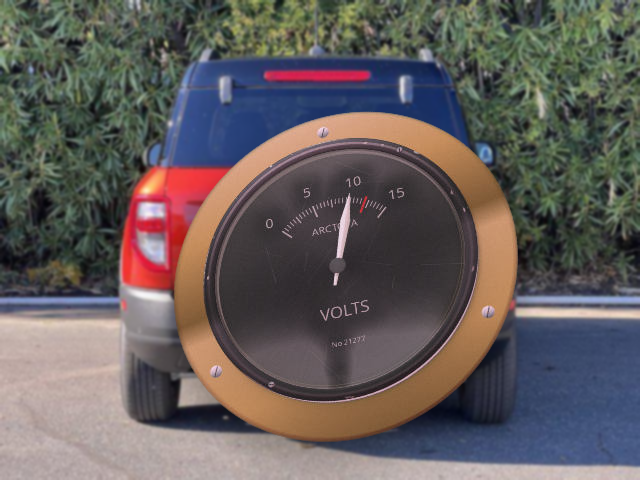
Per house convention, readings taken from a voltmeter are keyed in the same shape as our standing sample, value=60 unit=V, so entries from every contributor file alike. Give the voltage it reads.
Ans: value=10 unit=V
